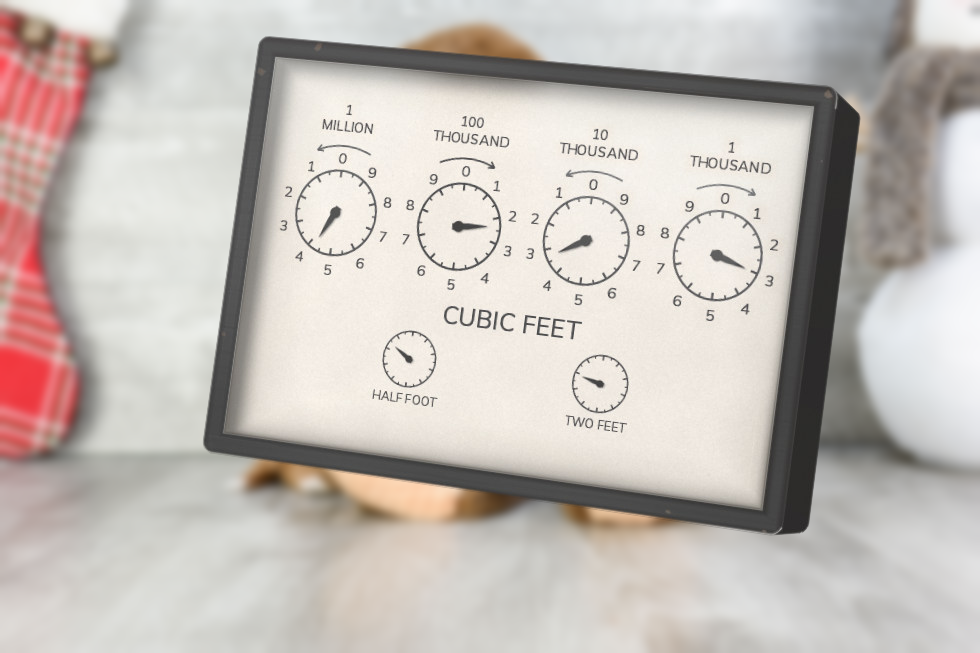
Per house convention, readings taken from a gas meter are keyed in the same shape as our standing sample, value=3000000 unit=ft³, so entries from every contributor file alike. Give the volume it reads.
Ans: value=423300 unit=ft³
